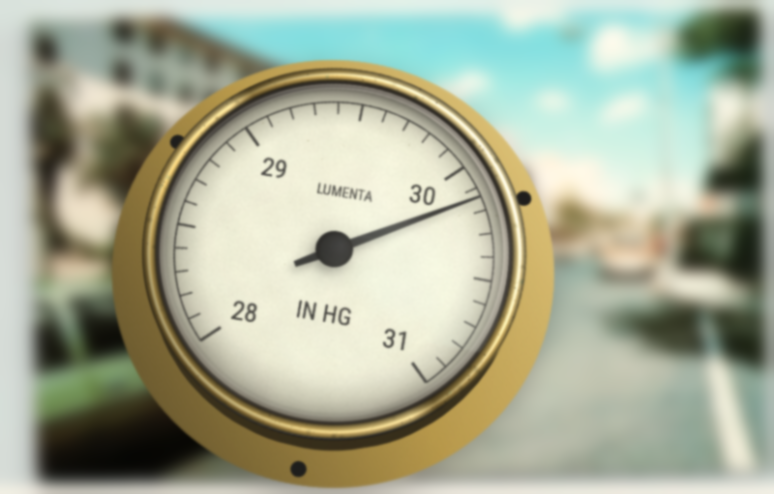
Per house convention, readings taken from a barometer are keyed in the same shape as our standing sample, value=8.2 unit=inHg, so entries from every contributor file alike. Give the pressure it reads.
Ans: value=30.15 unit=inHg
